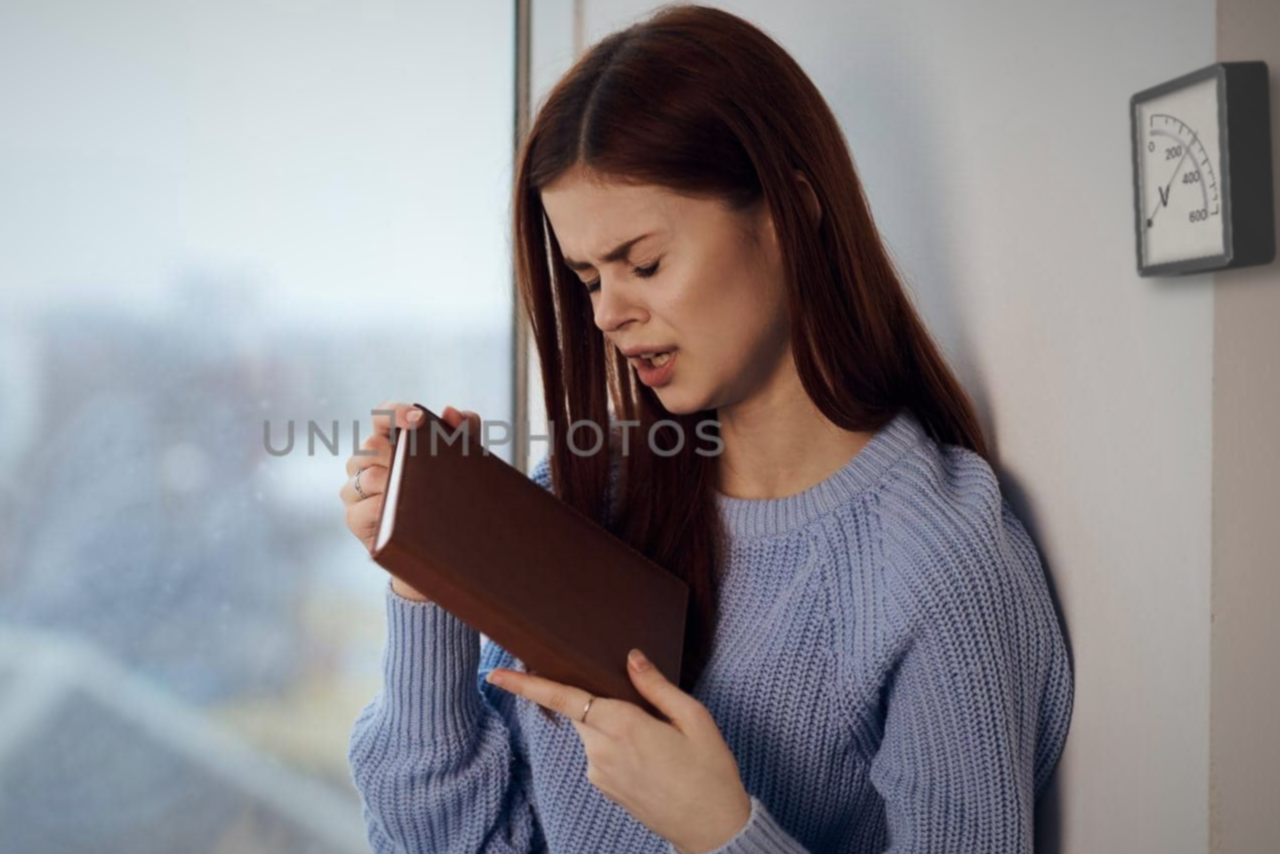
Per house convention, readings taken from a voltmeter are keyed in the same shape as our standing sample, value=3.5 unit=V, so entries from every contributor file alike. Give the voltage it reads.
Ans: value=300 unit=V
